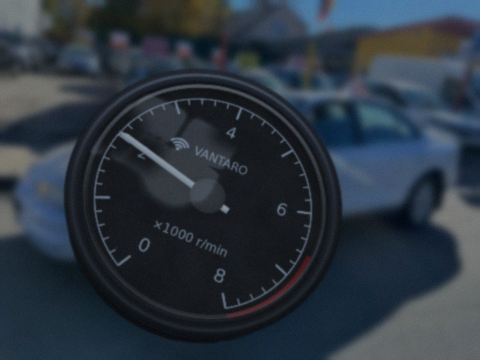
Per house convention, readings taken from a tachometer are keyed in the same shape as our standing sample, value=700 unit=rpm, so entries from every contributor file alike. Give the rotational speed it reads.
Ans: value=2000 unit=rpm
